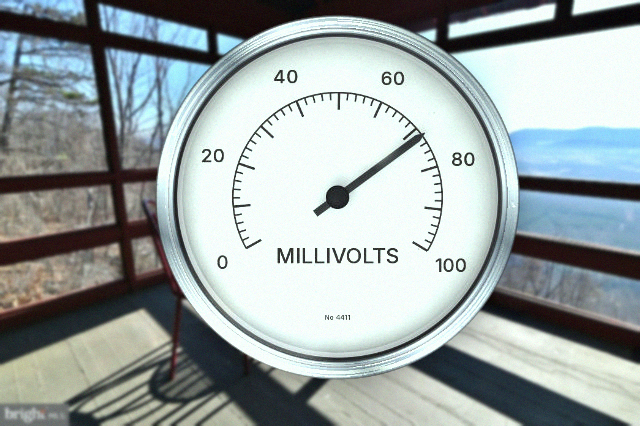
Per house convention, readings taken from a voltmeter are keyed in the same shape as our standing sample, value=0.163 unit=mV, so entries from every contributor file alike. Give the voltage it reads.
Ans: value=72 unit=mV
